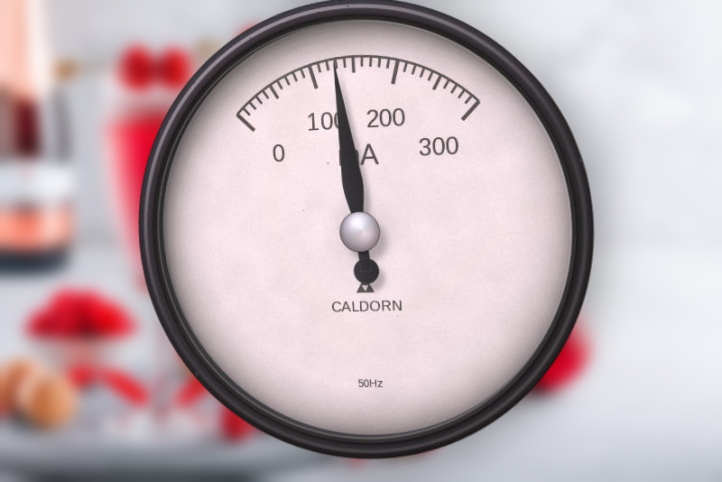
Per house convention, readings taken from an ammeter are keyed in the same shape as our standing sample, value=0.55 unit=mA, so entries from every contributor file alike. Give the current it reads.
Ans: value=130 unit=mA
